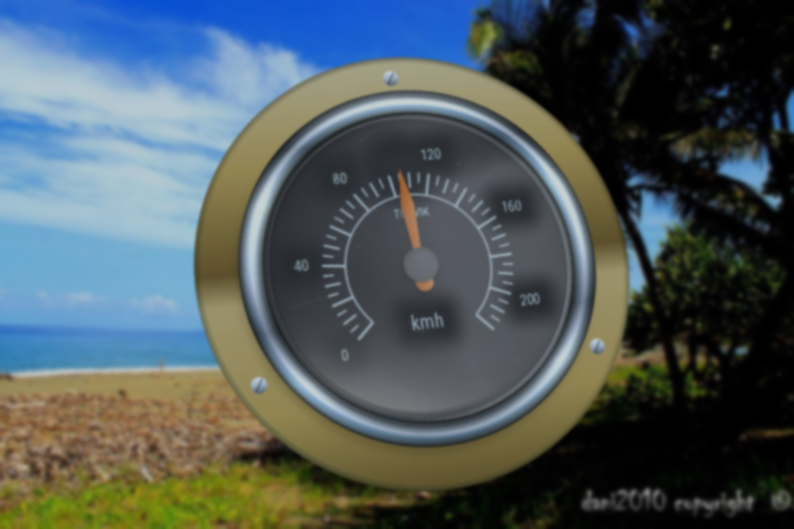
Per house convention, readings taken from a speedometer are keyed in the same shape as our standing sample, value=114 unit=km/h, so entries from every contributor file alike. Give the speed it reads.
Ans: value=105 unit=km/h
